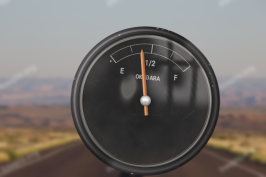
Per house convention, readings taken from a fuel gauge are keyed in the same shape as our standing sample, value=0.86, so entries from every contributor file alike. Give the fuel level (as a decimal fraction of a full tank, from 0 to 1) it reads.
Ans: value=0.375
